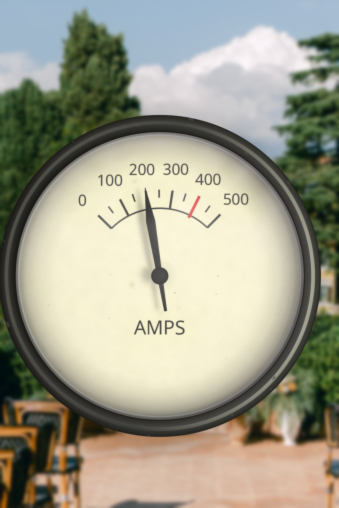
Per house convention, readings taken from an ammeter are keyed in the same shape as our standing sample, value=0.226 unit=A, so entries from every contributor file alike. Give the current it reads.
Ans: value=200 unit=A
